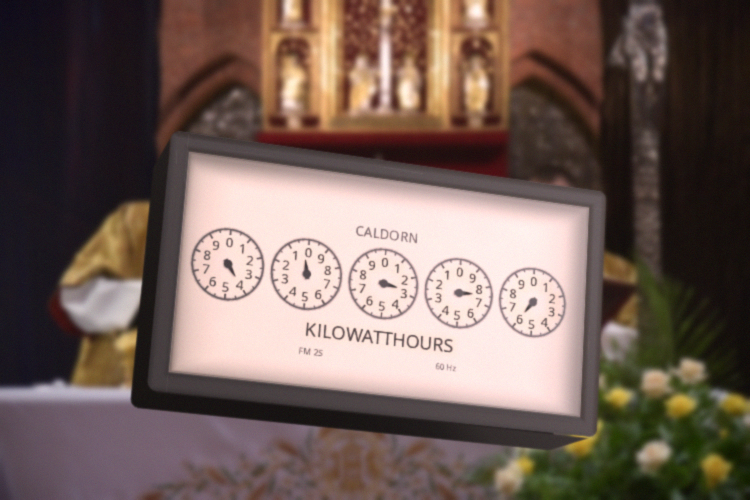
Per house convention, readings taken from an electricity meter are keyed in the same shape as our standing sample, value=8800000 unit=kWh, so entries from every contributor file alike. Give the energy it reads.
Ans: value=40276 unit=kWh
